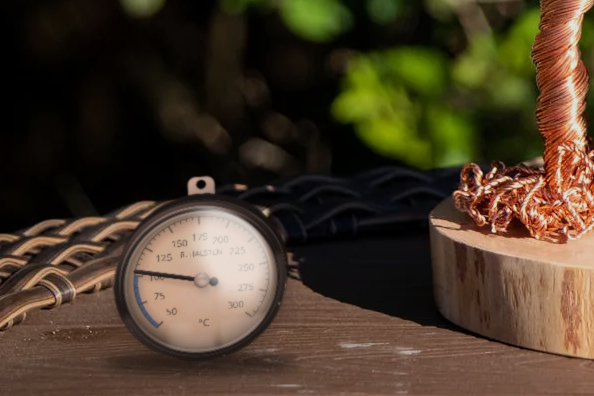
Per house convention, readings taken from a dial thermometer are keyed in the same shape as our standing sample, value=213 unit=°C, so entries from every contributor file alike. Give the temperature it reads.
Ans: value=105 unit=°C
